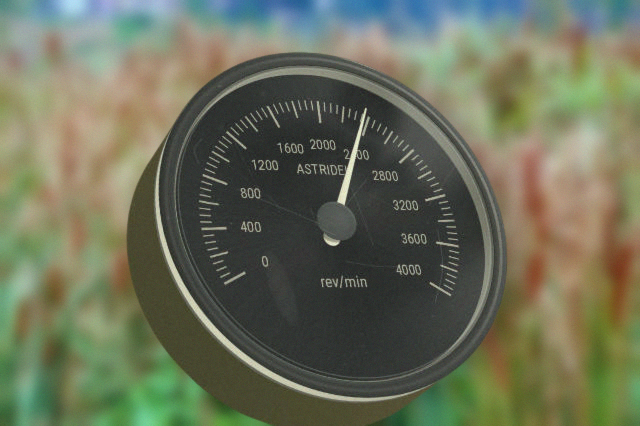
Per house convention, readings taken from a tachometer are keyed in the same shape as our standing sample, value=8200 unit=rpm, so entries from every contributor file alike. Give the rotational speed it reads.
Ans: value=2350 unit=rpm
